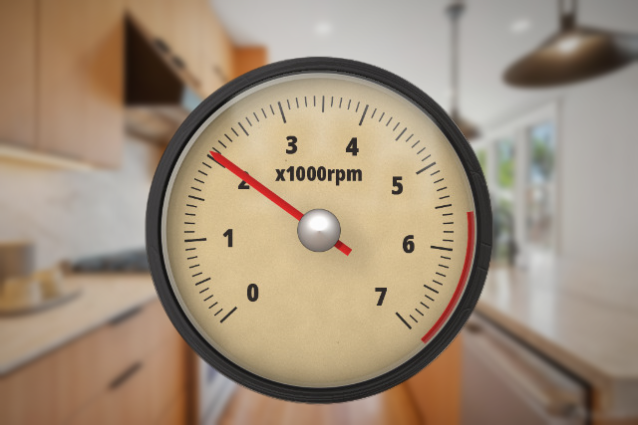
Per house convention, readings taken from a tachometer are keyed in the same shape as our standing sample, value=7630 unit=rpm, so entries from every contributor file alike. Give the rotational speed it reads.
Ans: value=2050 unit=rpm
